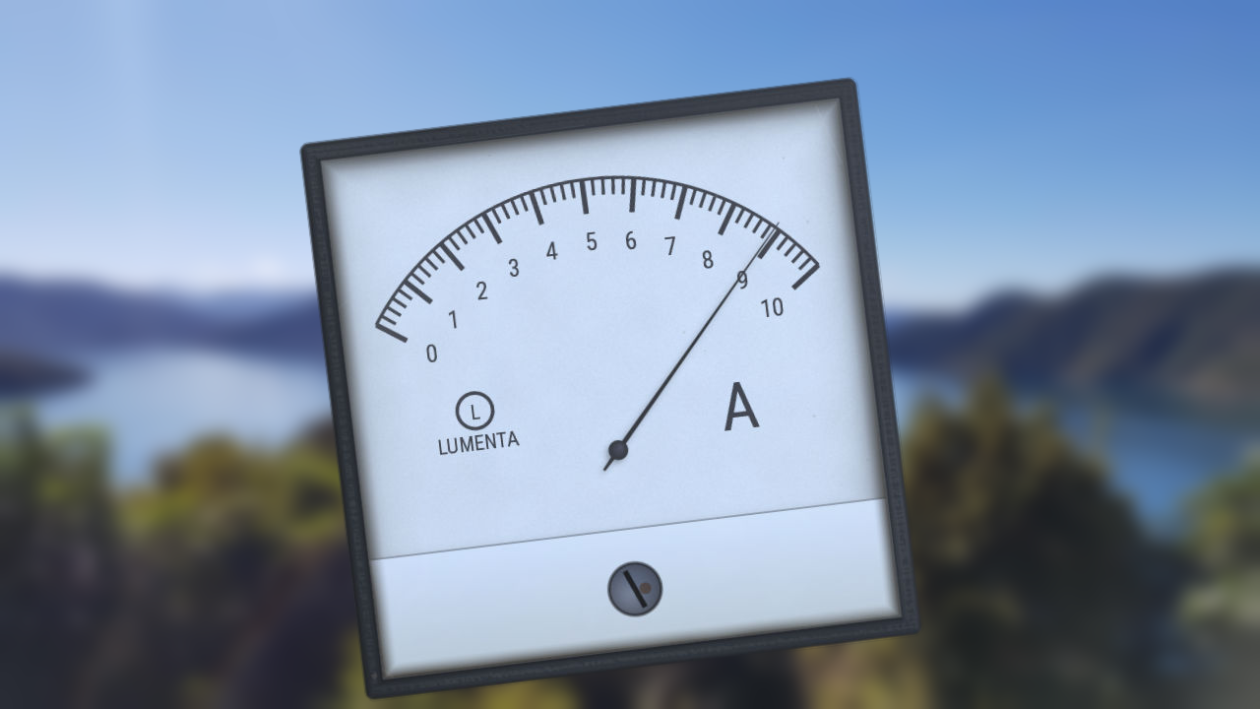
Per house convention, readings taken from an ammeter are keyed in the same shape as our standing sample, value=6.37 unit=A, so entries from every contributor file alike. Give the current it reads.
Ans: value=8.9 unit=A
